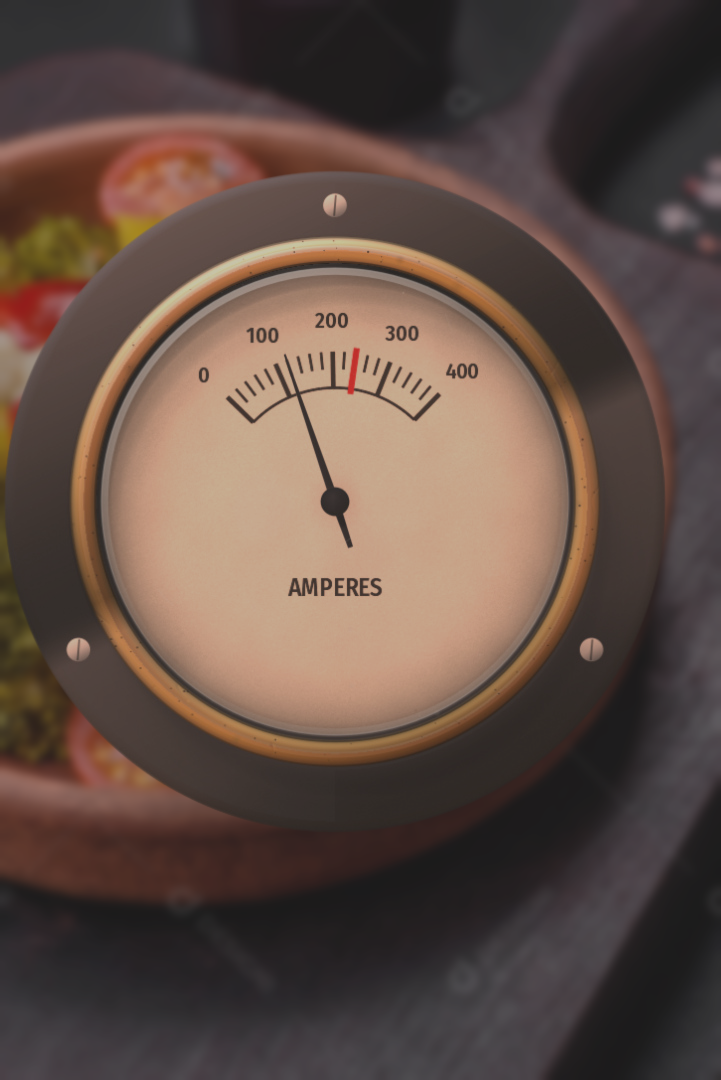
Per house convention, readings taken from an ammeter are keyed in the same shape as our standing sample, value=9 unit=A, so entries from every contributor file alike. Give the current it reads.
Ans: value=120 unit=A
